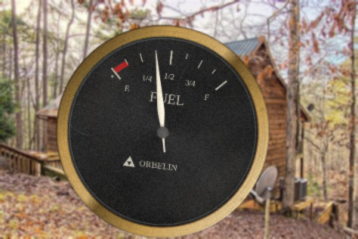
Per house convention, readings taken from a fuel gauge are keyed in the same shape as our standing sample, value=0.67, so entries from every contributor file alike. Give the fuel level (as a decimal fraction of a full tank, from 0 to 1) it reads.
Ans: value=0.375
